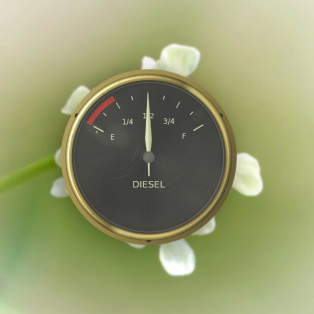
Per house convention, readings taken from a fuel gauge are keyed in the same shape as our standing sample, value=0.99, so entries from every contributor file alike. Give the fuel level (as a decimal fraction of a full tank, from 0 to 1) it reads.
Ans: value=0.5
